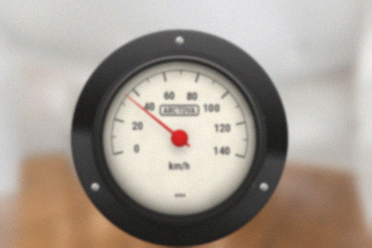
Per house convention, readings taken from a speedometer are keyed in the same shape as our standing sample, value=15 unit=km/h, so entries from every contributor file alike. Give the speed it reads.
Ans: value=35 unit=km/h
